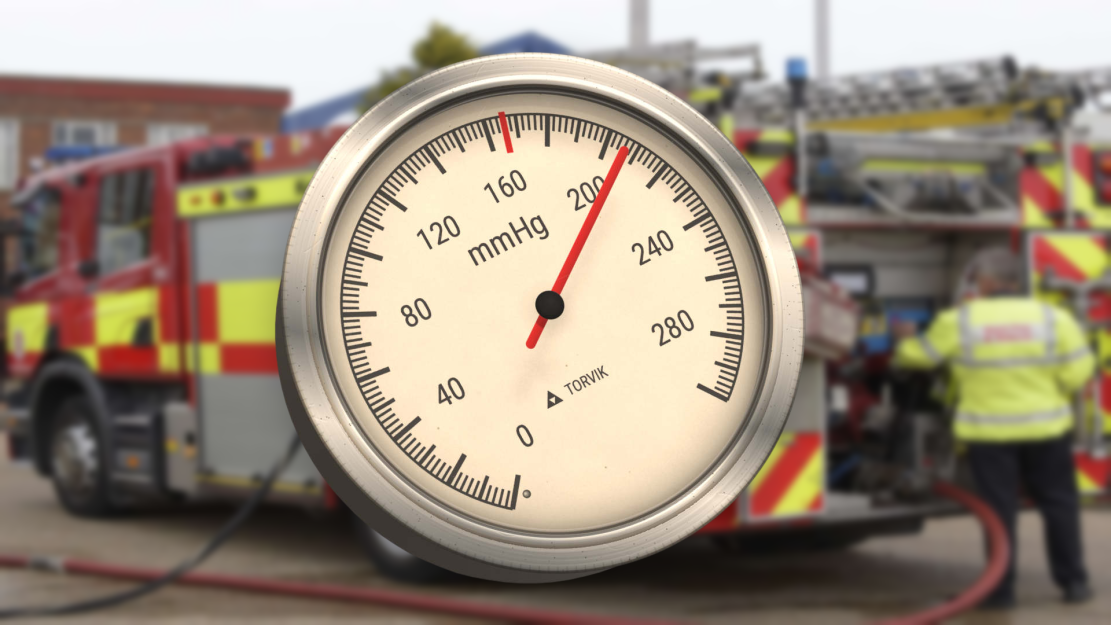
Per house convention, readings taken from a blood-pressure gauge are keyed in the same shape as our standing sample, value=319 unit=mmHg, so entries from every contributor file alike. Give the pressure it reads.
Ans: value=206 unit=mmHg
